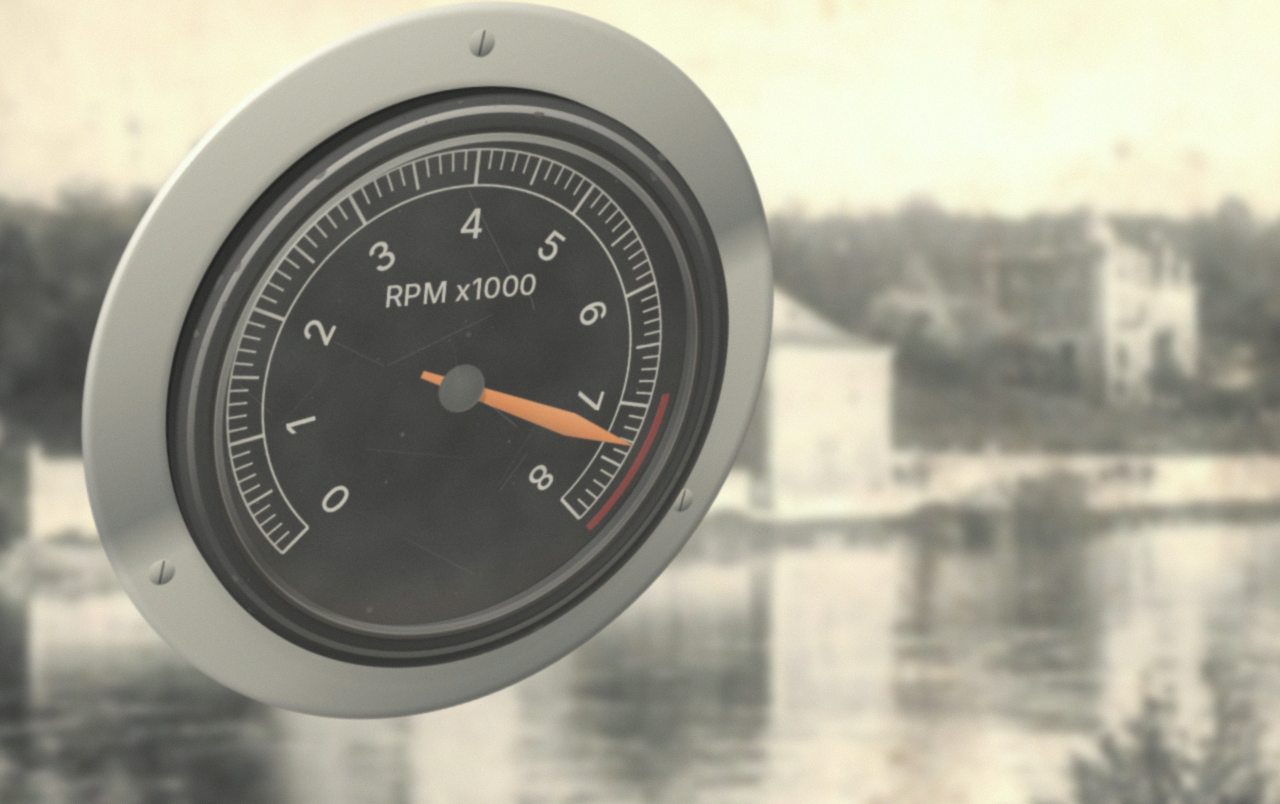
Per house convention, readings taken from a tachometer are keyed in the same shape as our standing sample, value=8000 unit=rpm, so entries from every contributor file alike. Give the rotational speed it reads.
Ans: value=7300 unit=rpm
